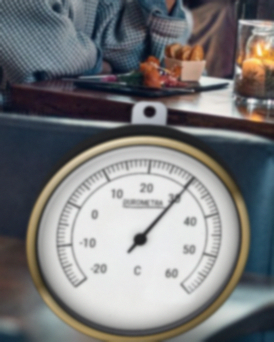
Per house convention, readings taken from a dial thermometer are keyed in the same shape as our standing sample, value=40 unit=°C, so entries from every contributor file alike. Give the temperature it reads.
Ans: value=30 unit=°C
